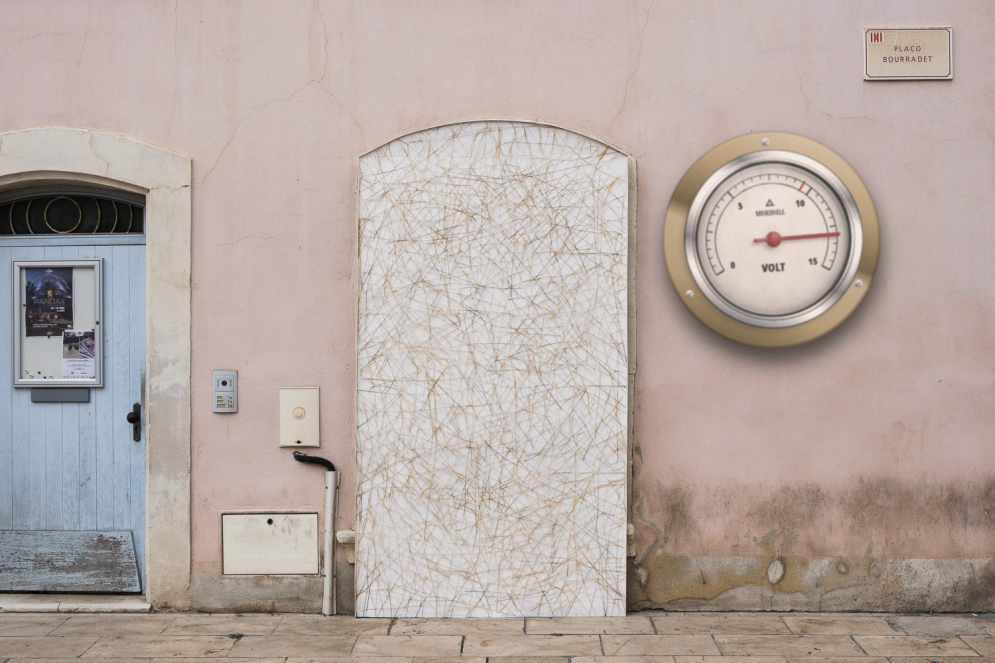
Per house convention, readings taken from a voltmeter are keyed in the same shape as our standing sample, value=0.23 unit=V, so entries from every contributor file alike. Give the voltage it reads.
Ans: value=13 unit=V
